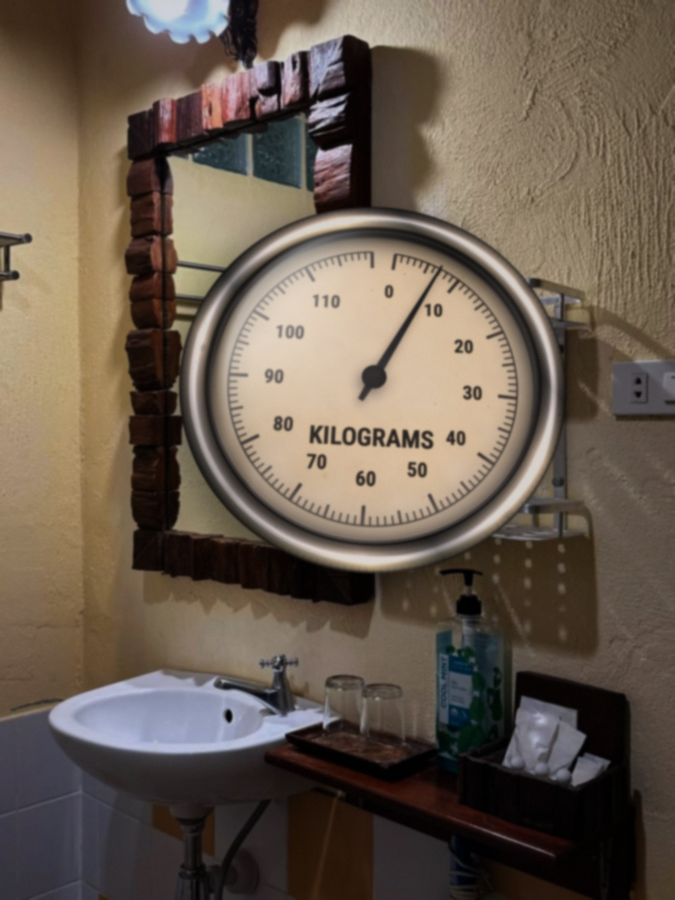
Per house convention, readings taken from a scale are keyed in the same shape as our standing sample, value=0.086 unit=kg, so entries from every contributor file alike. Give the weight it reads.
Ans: value=7 unit=kg
